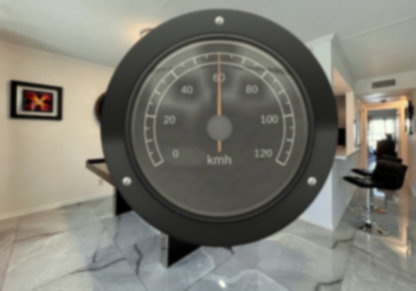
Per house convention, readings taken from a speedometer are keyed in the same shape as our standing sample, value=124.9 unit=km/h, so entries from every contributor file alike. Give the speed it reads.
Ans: value=60 unit=km/h
